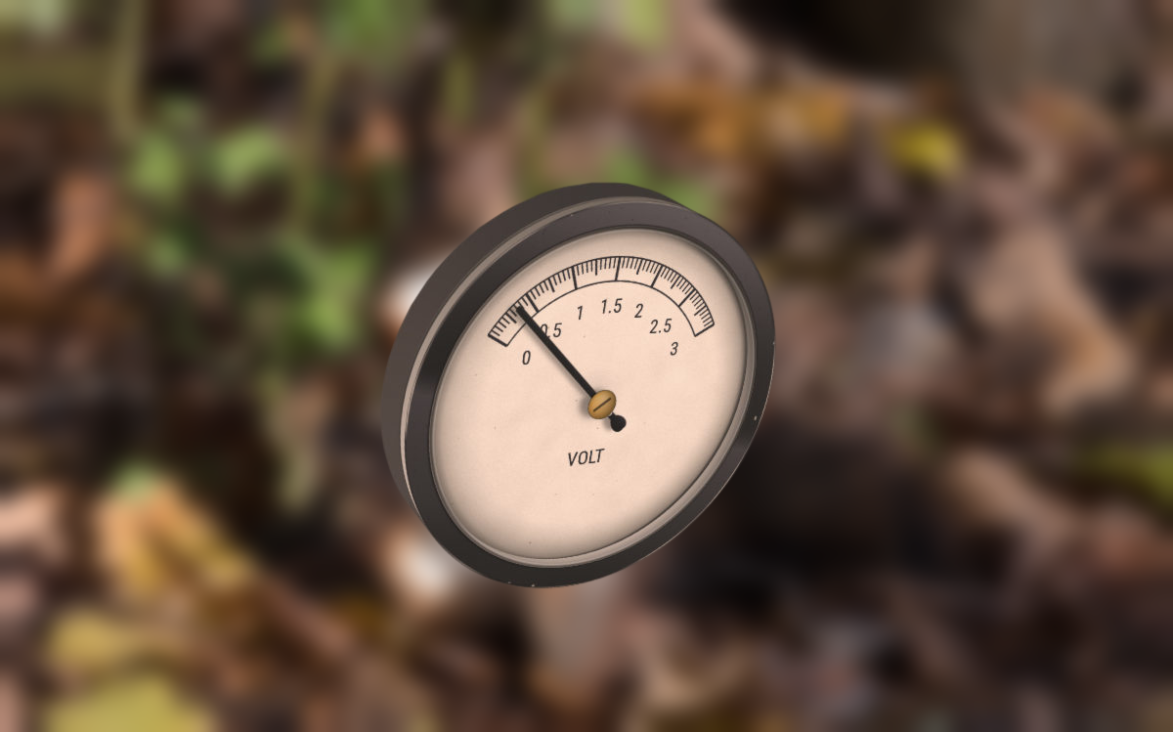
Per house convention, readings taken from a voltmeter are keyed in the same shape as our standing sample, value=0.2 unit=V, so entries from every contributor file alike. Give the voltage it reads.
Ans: value=0.35 unit=V
